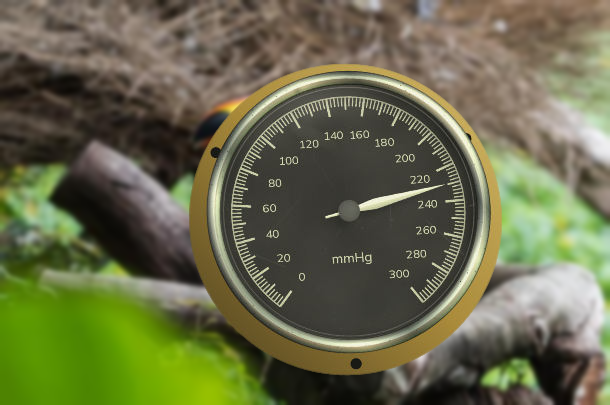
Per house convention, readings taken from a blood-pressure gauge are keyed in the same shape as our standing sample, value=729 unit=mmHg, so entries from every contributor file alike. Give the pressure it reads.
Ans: value=230 unit=mmHg
